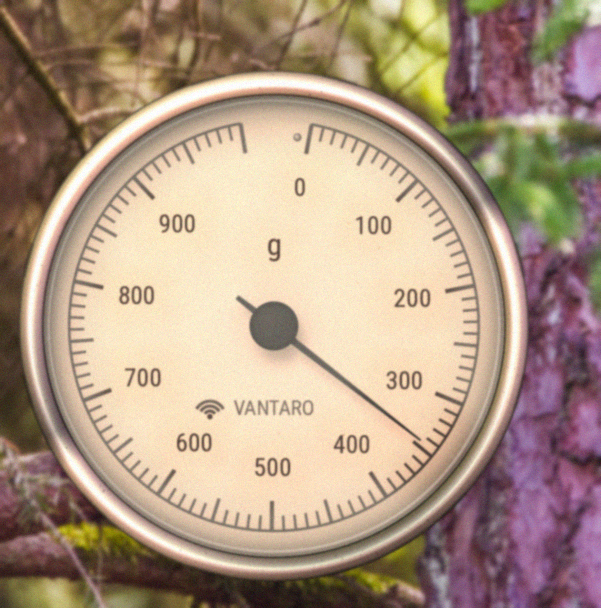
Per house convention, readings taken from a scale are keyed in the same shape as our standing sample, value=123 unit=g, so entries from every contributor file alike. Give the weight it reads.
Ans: value=345 unit=g
